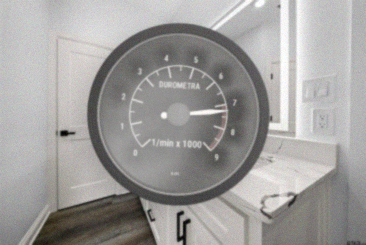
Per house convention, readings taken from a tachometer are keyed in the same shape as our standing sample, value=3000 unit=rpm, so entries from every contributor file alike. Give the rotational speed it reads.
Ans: value=7250 unit=rpm
